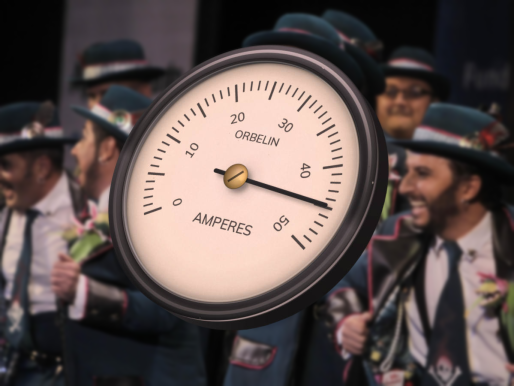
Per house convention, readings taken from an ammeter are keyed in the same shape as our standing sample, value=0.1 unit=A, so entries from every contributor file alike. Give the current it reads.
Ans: value=45 unit=A
